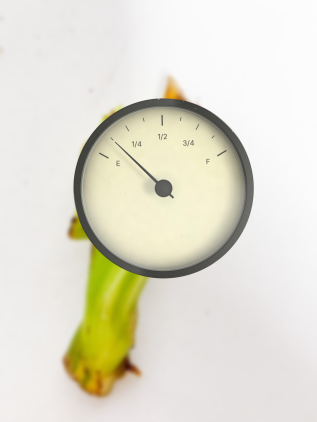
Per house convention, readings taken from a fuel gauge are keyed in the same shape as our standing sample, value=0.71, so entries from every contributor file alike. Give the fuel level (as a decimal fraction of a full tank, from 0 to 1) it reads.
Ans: value=0.125
